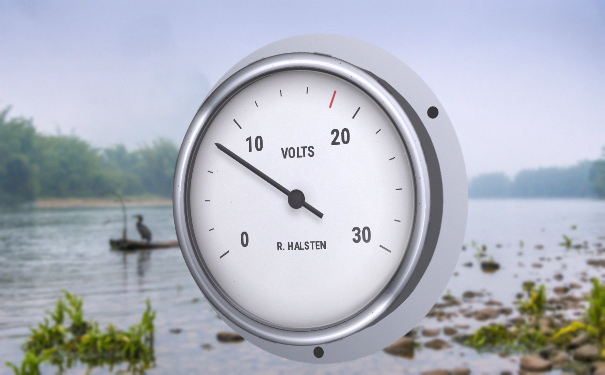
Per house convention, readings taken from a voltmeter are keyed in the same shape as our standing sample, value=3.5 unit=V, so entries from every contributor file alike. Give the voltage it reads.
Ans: value=8 unit=V
